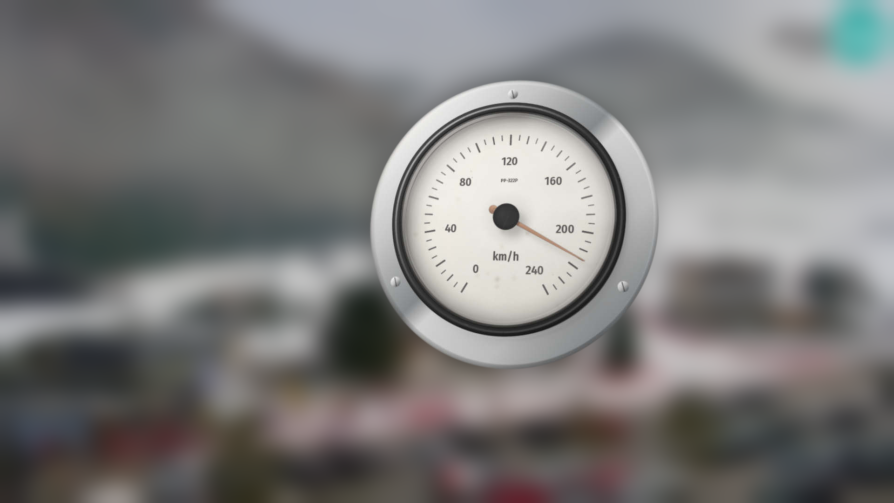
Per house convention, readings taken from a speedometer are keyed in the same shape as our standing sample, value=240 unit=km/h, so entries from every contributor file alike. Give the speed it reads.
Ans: value=215 unit=km/h
